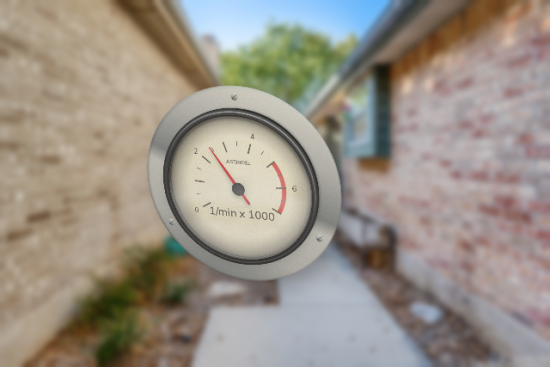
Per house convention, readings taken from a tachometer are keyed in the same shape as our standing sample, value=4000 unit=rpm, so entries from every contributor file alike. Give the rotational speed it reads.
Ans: value=2500 unit=rpm
